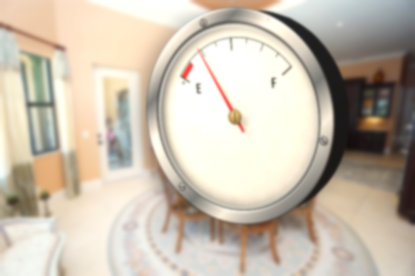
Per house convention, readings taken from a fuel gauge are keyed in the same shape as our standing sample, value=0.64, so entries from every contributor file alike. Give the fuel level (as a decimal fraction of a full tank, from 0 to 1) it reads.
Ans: value=0.25
